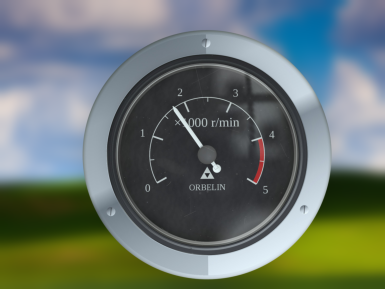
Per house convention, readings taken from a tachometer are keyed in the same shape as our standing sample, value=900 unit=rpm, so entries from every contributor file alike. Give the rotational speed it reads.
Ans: value=1750 unit=rpm
